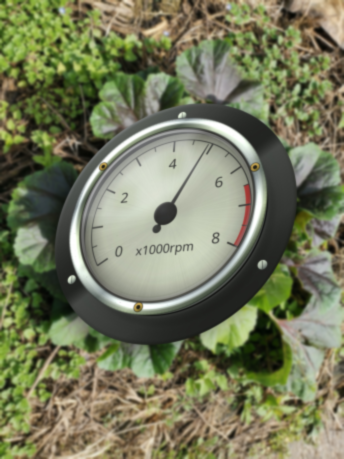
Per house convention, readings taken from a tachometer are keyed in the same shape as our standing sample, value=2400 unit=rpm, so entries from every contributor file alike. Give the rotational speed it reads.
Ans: value=5000 unit=rpm
